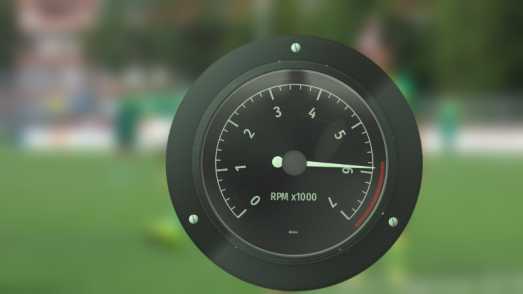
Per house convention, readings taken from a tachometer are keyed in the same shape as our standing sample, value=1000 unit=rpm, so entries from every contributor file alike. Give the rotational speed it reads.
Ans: value=5900 unit=rpm
